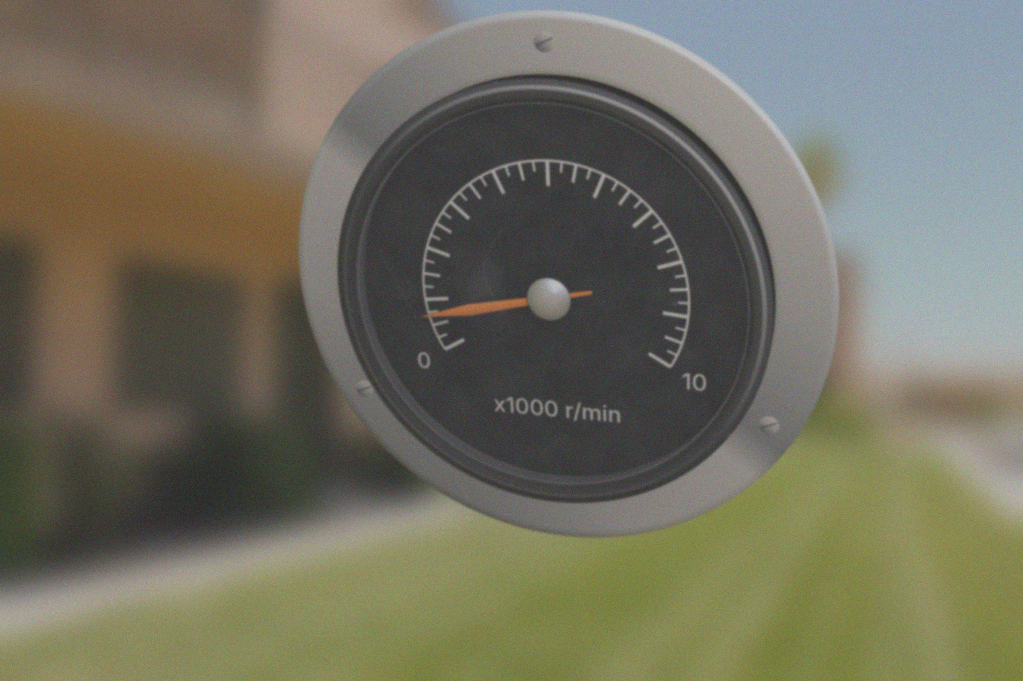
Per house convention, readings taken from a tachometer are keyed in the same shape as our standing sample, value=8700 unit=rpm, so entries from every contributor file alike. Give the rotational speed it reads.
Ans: value=750 unit=rpm
